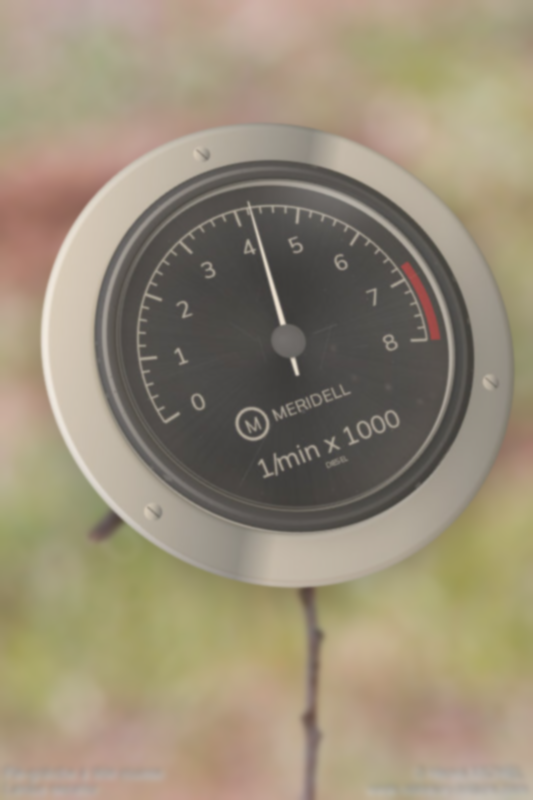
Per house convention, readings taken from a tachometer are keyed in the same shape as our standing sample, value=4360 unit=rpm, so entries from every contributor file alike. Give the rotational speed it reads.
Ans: value=4200 unit=rpm
